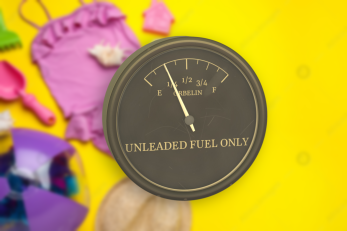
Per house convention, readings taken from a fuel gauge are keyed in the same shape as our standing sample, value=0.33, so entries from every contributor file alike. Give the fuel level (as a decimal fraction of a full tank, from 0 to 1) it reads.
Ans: value=0.25
